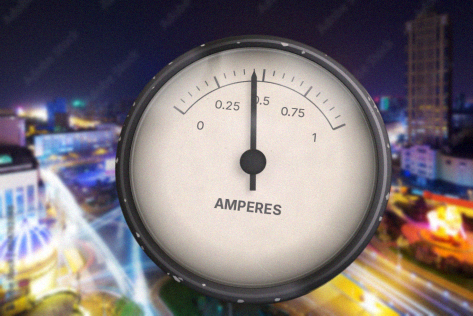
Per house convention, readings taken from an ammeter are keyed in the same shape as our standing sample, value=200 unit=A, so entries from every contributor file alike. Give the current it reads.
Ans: value=0.45 unit=A
